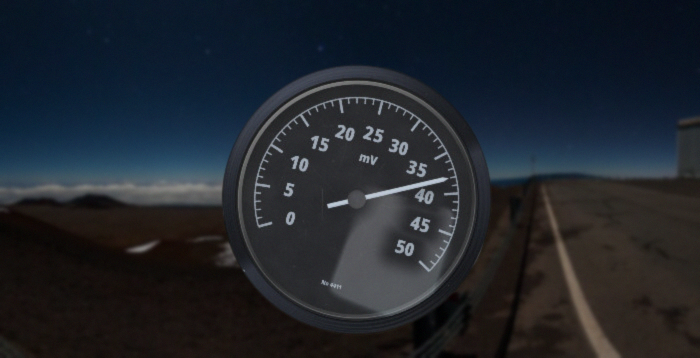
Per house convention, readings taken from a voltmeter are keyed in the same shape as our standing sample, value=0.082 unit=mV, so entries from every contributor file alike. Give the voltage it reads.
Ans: value=38 unit=mV
